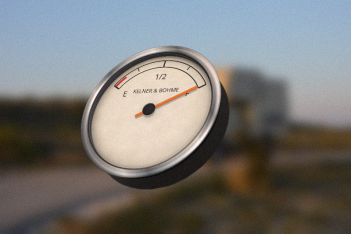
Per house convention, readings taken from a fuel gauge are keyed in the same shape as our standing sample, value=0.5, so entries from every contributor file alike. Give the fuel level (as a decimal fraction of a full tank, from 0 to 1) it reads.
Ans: value=1
